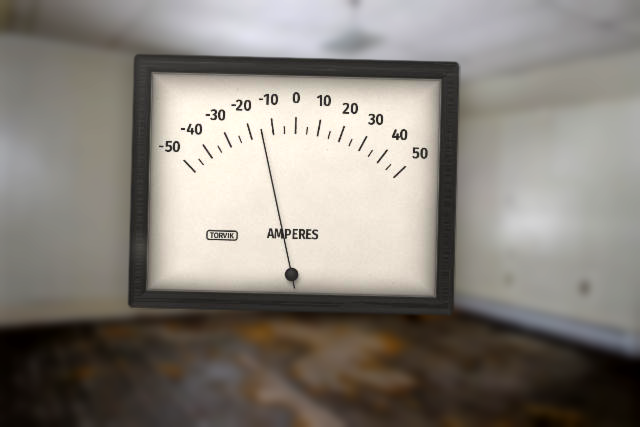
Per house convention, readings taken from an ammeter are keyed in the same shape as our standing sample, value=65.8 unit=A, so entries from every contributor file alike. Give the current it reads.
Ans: value=-15 unit=A
